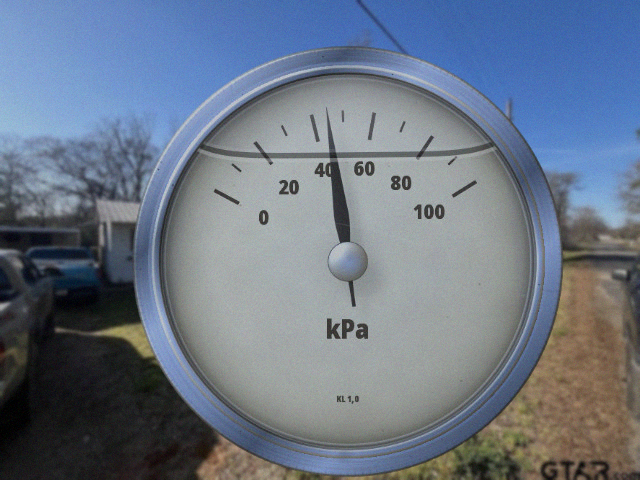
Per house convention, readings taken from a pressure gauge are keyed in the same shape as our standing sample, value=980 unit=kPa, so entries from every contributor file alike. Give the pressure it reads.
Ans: value=45 unit=kPa
